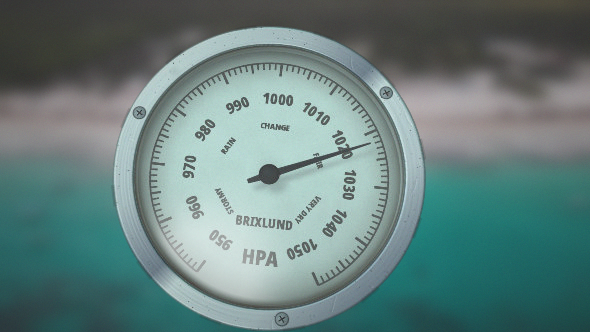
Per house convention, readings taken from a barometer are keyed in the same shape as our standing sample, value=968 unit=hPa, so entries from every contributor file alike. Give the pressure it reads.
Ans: value=1022 unit=hPa
